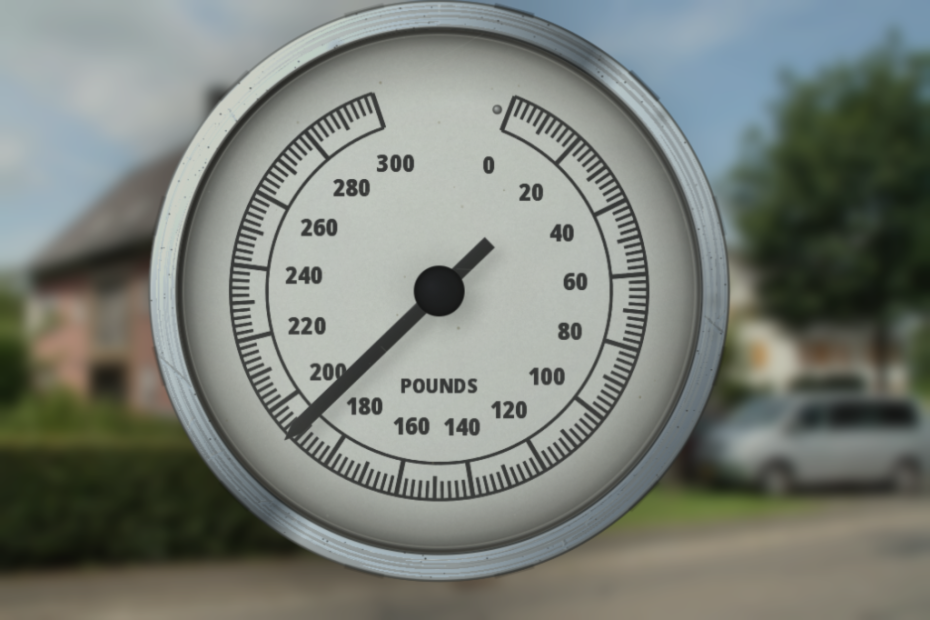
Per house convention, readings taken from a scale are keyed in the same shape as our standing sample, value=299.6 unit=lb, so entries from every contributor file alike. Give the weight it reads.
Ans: value=192 unit=lb
